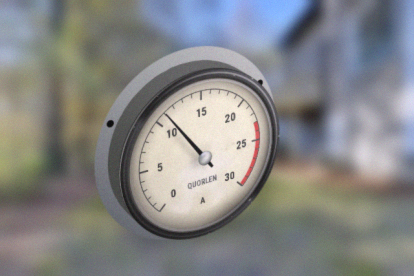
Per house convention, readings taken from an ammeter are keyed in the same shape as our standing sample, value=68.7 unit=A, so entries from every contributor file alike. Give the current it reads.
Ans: value=11 unit=A
